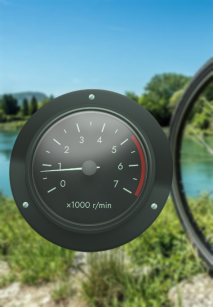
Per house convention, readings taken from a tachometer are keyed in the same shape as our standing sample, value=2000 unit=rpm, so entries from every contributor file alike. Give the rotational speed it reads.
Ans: value=750 unit=rpm
